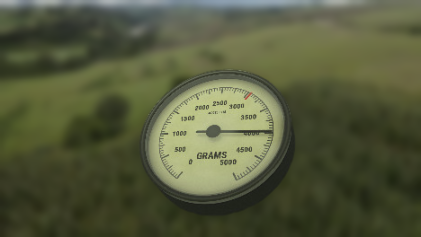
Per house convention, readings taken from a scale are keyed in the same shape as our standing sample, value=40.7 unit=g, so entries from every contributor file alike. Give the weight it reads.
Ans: value=4000 unit=g
